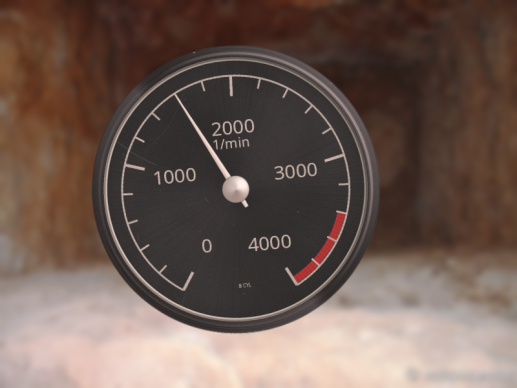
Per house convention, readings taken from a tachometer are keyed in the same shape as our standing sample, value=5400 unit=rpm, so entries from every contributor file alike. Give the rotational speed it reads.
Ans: value=1600 unit=rpm
